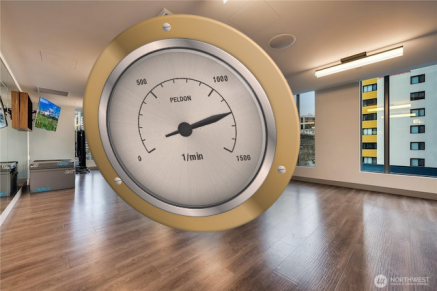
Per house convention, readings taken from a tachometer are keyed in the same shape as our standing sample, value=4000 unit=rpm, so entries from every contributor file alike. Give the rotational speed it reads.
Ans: value=1200 unit=rpm
